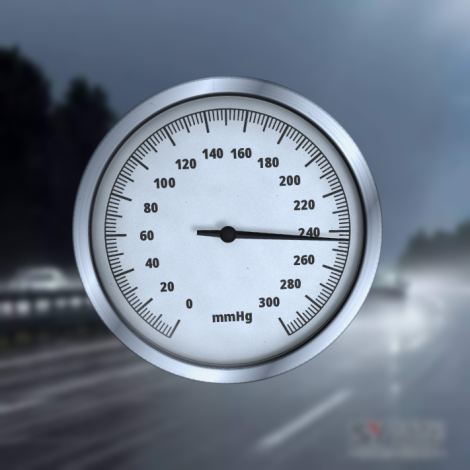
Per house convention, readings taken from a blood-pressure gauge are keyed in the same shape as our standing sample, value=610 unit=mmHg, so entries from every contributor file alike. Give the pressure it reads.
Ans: value=244 unit=mmHg
